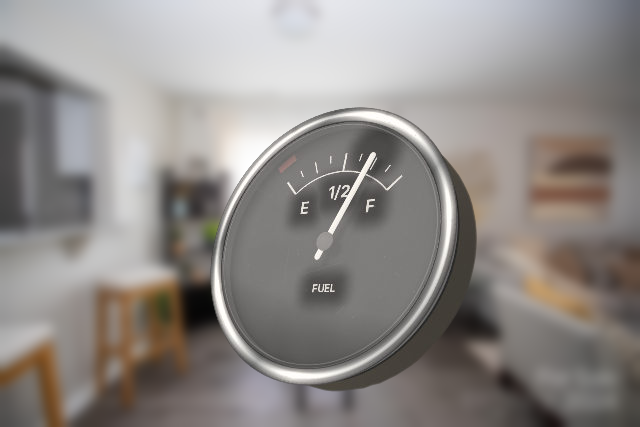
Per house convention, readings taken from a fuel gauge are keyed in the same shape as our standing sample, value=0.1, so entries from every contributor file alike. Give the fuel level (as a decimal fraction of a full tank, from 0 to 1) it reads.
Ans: value=0.75
